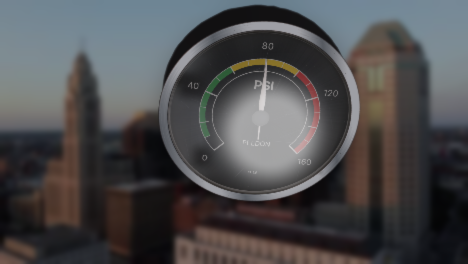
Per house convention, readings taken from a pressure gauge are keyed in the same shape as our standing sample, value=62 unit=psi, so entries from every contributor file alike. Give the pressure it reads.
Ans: value=80 unit=psi
